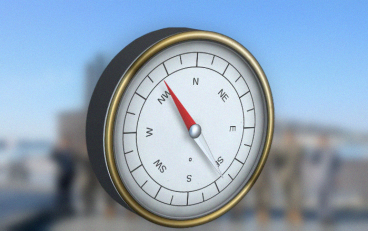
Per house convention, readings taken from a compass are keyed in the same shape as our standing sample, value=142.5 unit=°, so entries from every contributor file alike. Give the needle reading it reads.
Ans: value=322.5 unit=°
